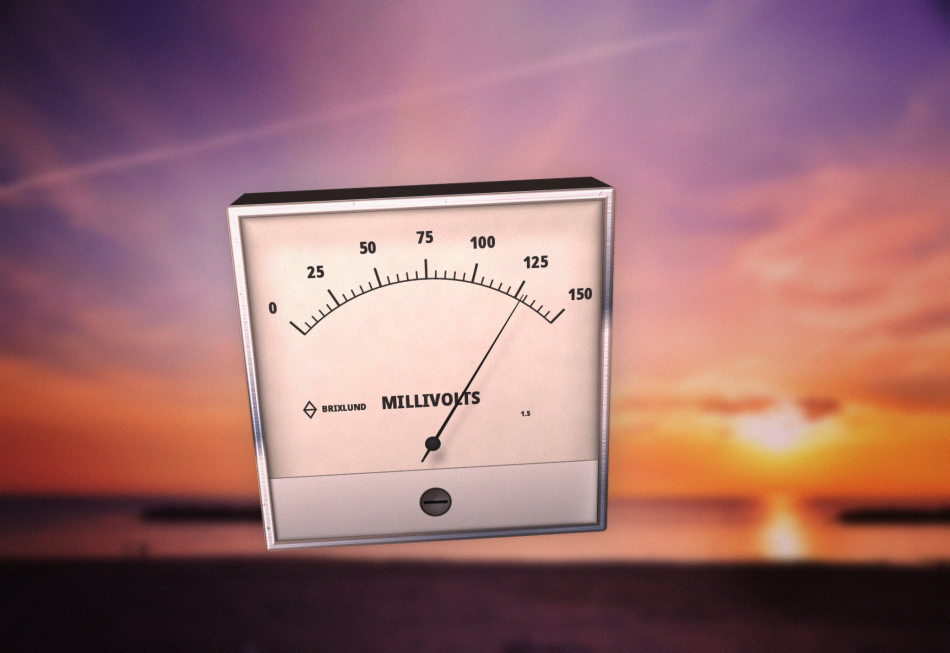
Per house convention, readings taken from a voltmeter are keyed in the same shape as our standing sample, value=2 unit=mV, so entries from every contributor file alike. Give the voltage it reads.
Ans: value=127.5 unit=mV
